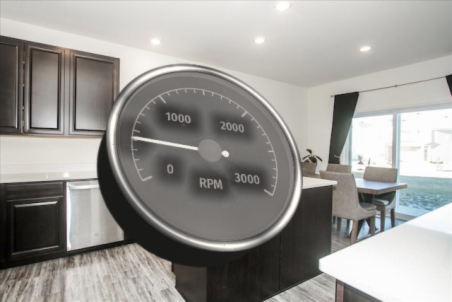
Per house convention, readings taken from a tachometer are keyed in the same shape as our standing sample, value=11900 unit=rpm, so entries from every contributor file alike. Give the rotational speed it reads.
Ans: value=400 unit=rpm
